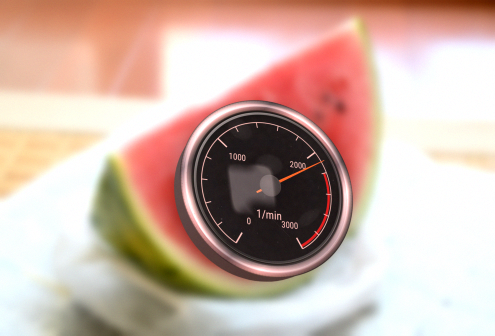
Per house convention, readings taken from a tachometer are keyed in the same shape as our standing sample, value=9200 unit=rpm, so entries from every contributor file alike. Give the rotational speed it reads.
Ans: value=2100 unit=rpm
